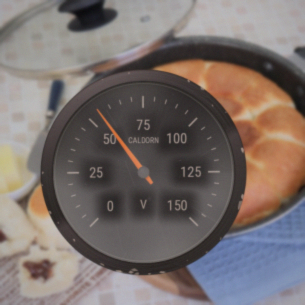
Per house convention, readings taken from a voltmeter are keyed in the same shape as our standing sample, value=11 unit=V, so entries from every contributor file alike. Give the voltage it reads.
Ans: value=55 unit=V
